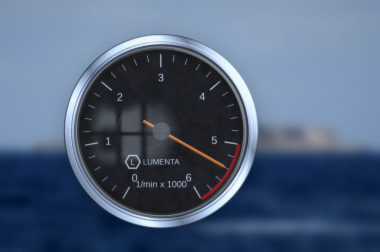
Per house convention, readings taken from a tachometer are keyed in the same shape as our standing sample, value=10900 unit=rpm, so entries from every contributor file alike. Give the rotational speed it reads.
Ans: value=5400 unit=rpm
